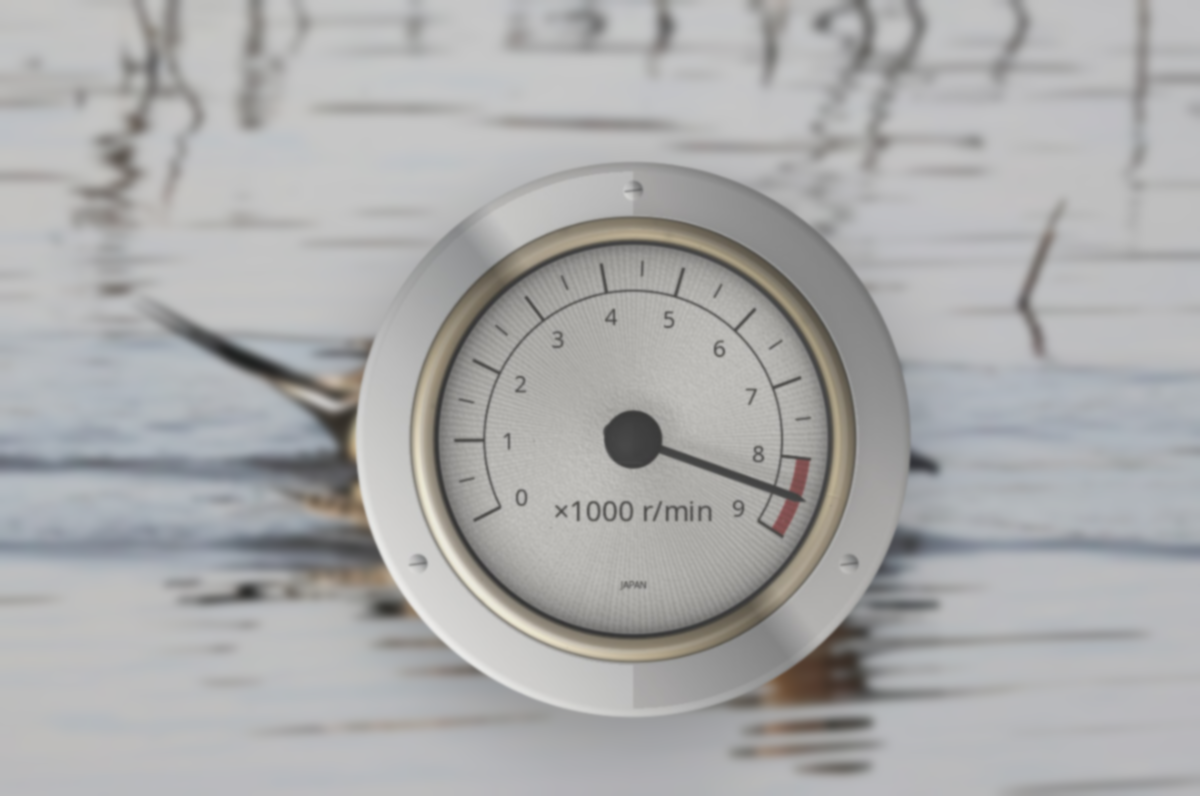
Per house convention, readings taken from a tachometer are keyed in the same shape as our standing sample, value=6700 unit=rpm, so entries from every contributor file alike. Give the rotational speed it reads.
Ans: value=8500 unit=rpm
